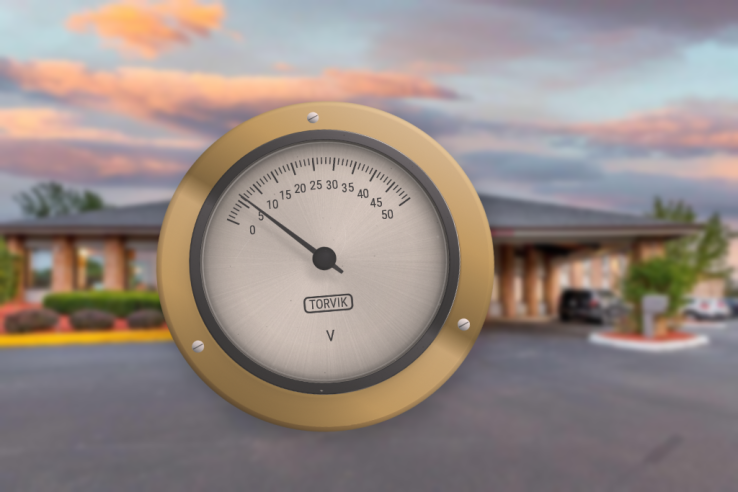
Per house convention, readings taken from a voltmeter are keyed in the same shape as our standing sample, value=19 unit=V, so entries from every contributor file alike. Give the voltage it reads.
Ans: value=6 unit=V
